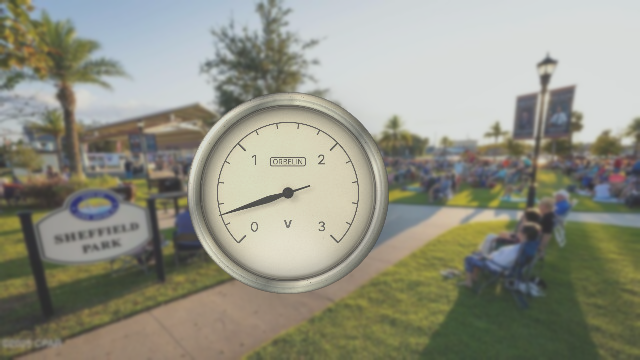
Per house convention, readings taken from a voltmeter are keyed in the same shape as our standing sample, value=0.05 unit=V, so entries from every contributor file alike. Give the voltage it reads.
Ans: value=0.3 unit=V
